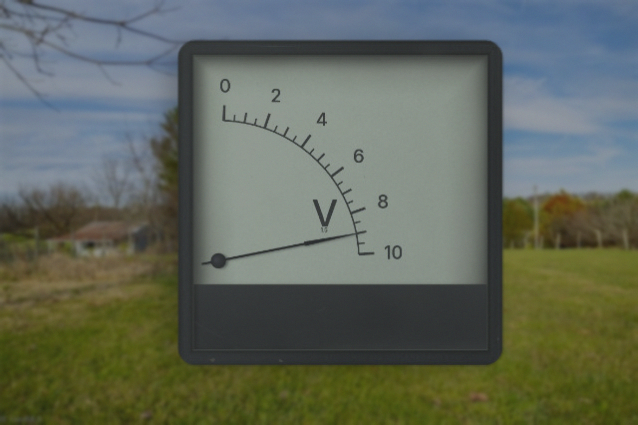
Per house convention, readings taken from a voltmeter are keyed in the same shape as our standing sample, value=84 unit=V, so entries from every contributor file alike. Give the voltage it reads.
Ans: value=9 unit=V
